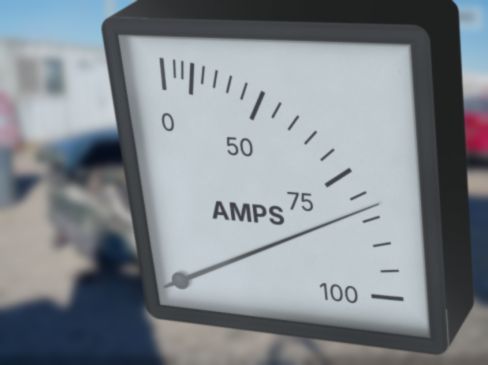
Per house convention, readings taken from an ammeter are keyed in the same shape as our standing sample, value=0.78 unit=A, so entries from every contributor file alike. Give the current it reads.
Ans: value=82.5 unit=A
